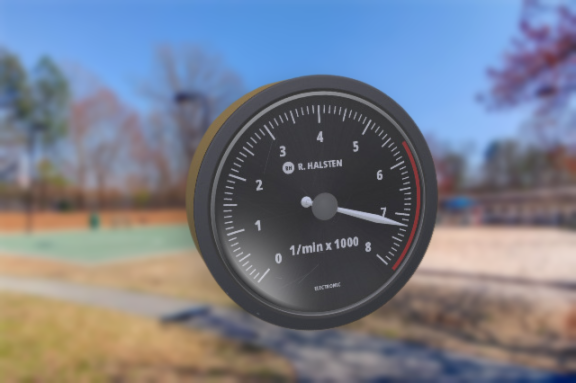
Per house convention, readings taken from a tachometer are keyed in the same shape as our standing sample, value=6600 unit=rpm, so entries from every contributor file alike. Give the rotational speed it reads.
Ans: value=7200 unit=rpm
